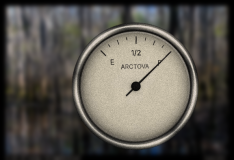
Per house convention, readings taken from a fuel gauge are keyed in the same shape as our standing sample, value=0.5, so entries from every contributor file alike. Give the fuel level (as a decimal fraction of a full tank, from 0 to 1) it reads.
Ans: value=1
